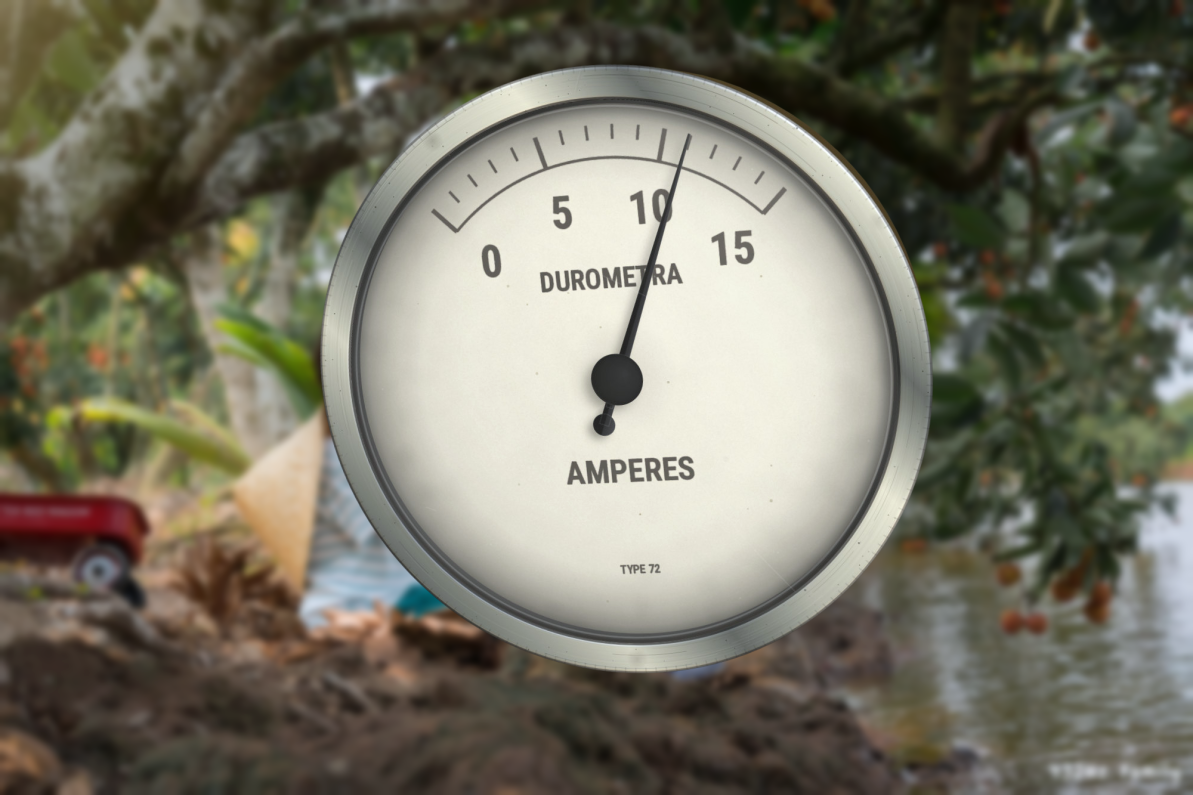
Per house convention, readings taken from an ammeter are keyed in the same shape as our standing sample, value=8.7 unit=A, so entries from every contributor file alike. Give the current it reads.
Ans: value=11 unit=A
